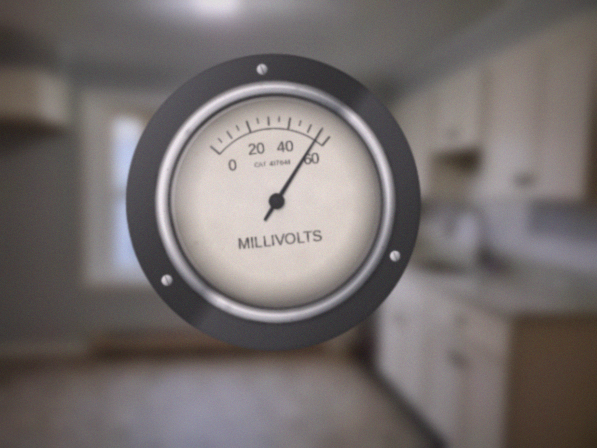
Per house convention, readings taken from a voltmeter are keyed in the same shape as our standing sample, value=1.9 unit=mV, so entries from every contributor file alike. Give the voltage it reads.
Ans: value=55 unit=mV
